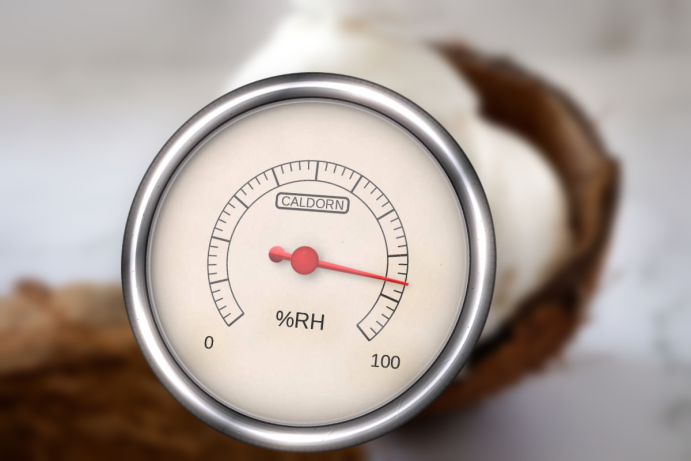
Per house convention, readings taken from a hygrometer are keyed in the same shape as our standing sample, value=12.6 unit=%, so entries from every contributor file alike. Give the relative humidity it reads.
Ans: value=86 unit=%
